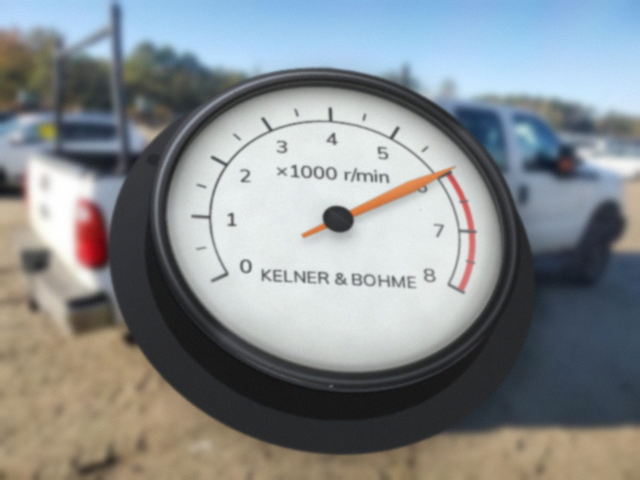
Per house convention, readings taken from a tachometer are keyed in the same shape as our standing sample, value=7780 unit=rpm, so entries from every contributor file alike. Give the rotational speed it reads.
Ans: value=6000 unit=rpm
